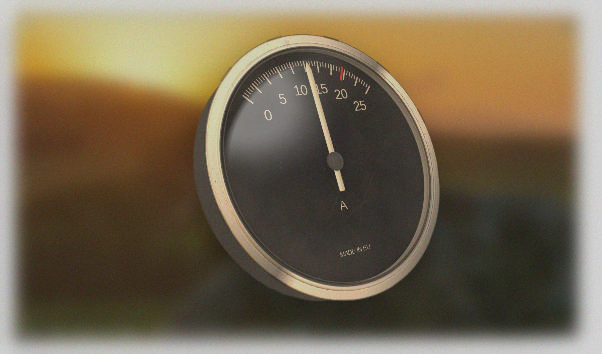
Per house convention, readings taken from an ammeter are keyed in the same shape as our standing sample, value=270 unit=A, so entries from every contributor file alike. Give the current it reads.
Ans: value=12.5 unit=A
